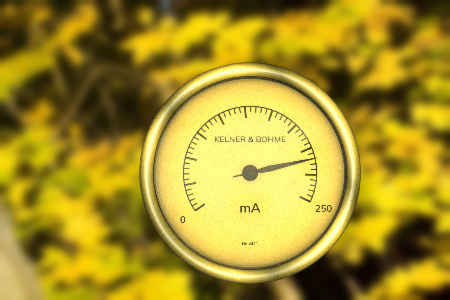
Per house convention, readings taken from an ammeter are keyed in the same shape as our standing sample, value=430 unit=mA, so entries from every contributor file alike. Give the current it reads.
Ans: value=210 unit=mA
